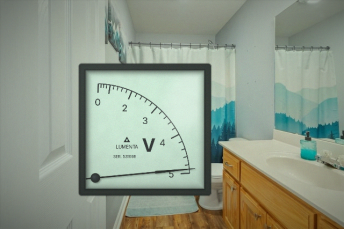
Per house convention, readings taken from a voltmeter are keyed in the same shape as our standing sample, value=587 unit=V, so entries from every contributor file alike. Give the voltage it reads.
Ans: value=4.9 unit=V
